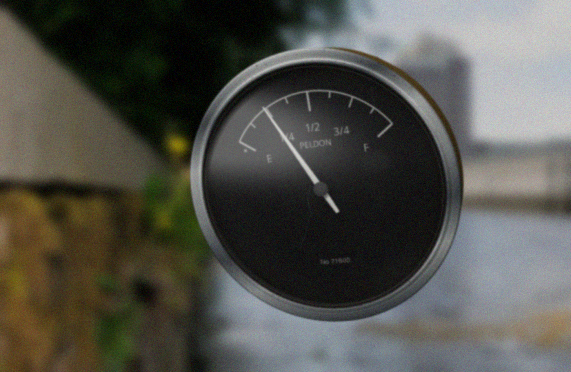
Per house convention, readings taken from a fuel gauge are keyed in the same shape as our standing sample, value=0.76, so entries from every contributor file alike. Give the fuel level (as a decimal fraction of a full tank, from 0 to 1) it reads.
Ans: value=0.25
